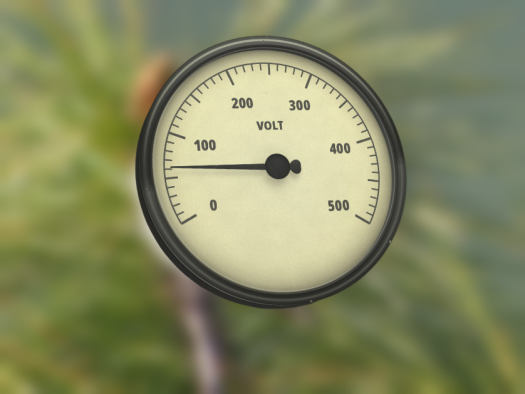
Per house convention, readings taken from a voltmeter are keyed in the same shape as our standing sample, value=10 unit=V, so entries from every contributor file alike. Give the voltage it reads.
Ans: value=60 unit=V
